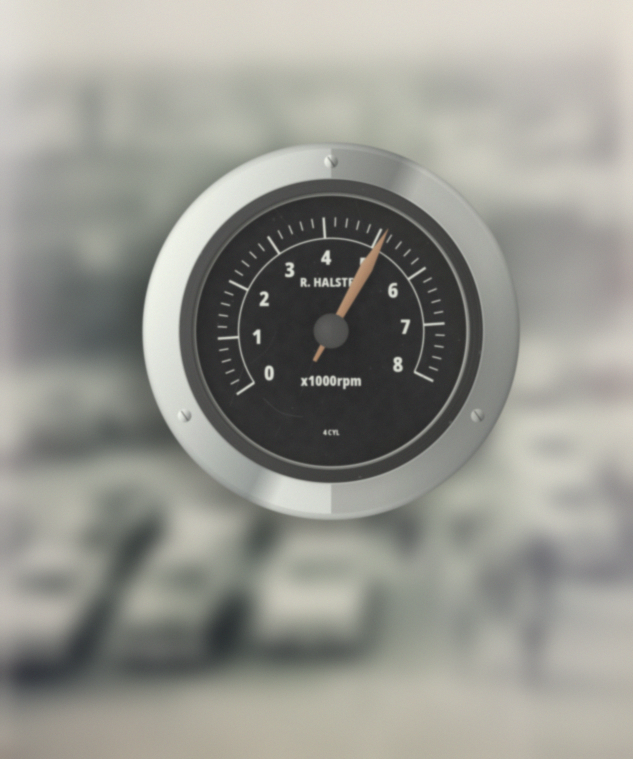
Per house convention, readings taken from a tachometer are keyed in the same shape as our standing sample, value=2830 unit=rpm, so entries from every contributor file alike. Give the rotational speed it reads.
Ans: value=5100 unit=rpm
